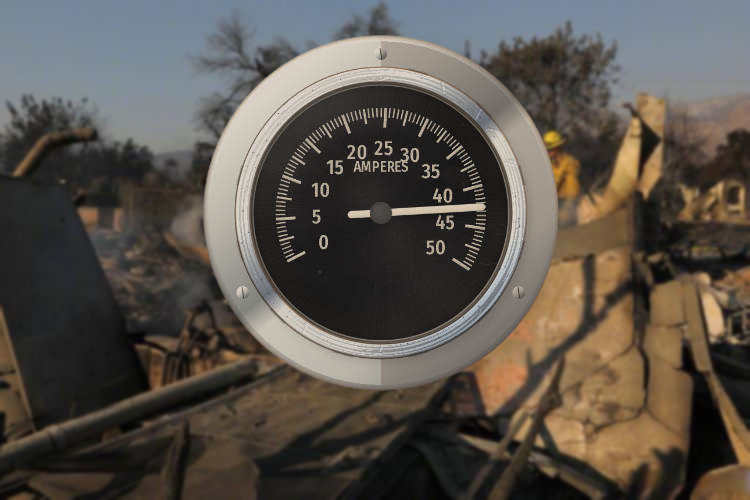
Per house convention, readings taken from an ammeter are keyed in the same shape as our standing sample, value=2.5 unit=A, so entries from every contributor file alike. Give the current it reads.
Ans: value=42.5 unit=A
